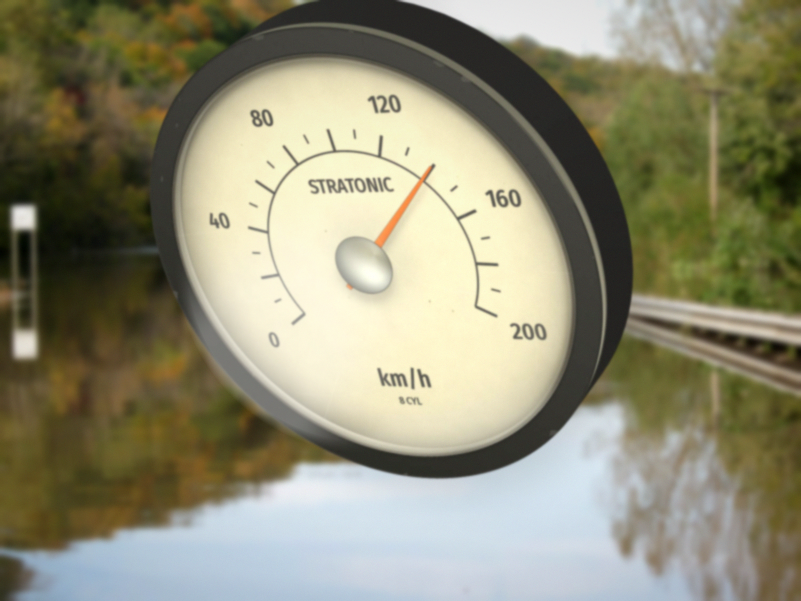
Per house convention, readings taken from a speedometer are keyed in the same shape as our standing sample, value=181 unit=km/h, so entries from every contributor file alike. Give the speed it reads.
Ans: value=140 unit=km/h
